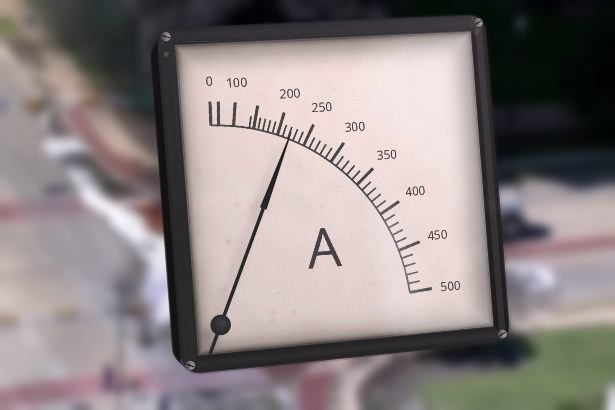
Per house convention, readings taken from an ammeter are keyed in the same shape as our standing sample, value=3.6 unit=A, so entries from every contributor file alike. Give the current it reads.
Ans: value=220 unit=A
